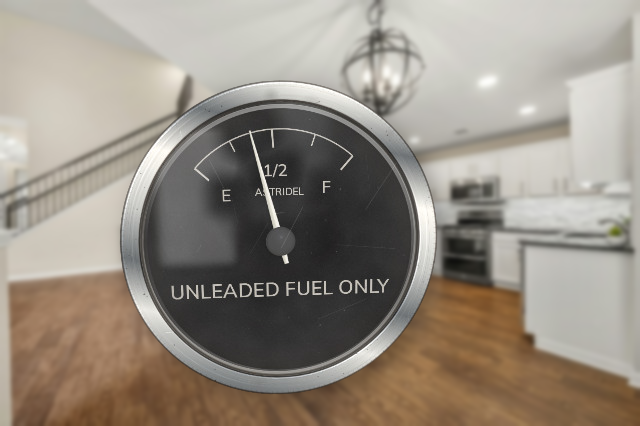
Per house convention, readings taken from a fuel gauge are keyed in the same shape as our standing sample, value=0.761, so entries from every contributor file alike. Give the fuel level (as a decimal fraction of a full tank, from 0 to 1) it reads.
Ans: value=0.375
